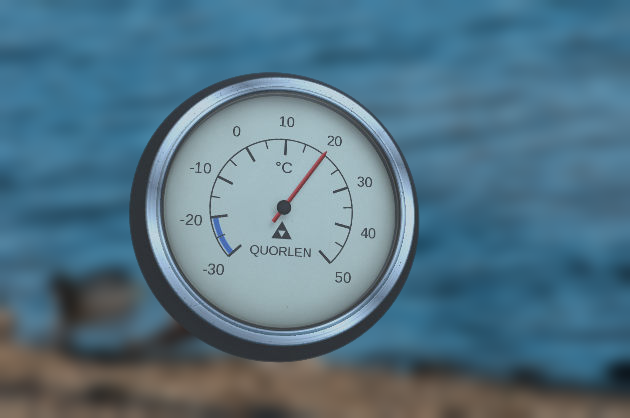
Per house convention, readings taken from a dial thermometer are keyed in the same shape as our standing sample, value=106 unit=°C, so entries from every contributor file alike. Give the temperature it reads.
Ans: value=20 unit=°C
